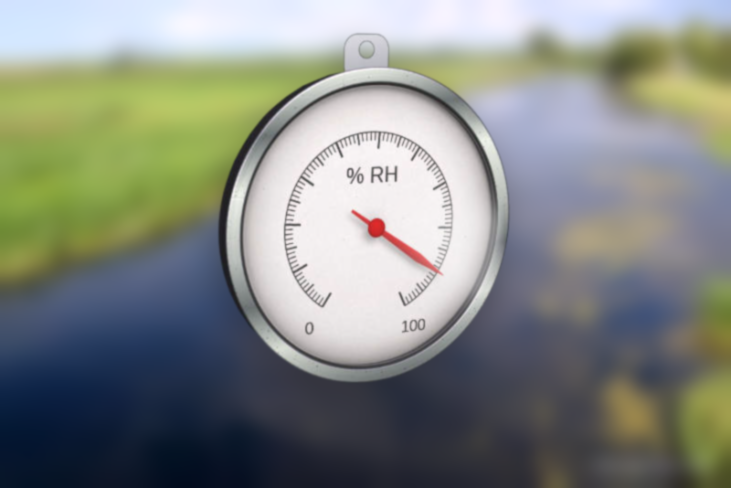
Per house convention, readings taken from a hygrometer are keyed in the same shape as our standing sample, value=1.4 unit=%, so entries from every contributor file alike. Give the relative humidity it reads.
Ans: value=90 unit=%
